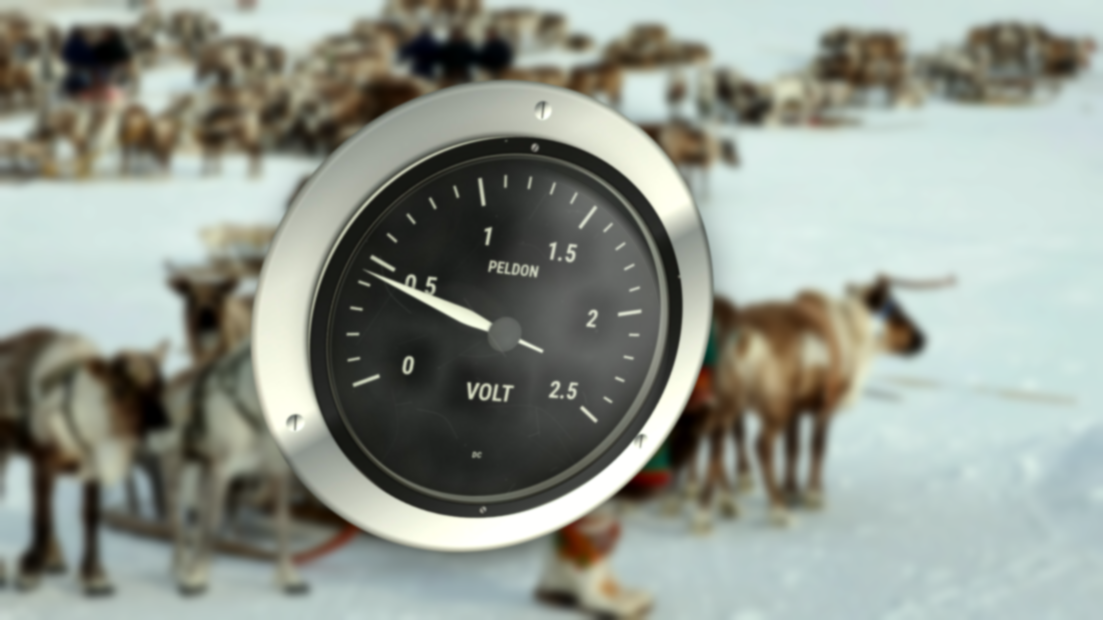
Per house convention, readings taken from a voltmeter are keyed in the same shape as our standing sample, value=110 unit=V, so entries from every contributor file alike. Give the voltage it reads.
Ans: value=0.45 unit=V
